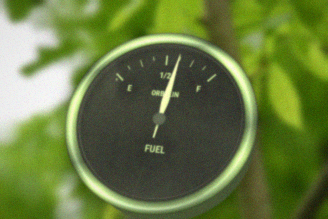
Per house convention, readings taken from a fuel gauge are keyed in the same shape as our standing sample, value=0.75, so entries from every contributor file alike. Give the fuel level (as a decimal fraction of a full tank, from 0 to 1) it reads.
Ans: value=0.625
